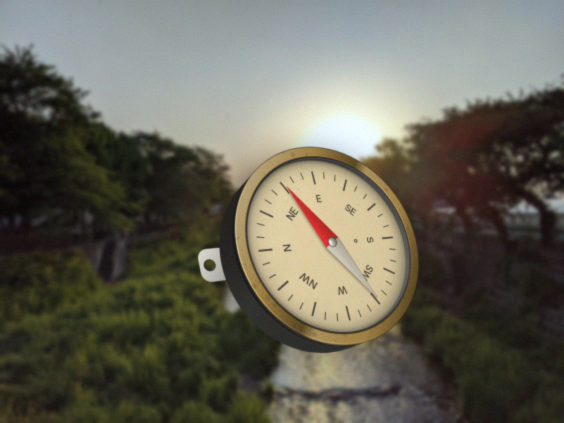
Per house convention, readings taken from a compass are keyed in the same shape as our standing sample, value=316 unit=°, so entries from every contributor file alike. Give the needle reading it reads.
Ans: value=60 unit=°
